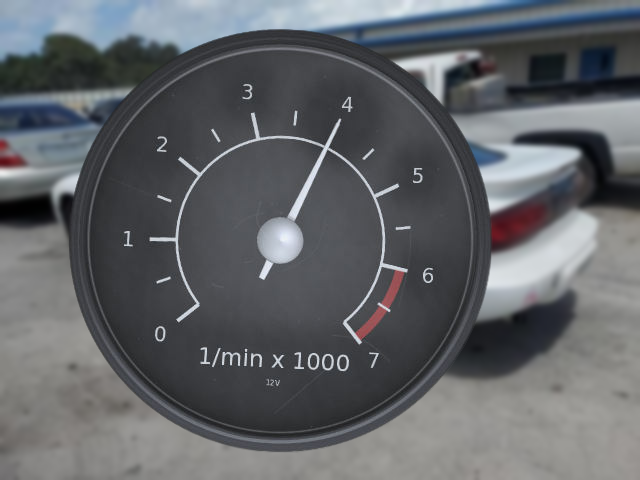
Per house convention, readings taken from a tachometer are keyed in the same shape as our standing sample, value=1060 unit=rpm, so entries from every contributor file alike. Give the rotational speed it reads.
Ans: value=4000 unit=rpm
